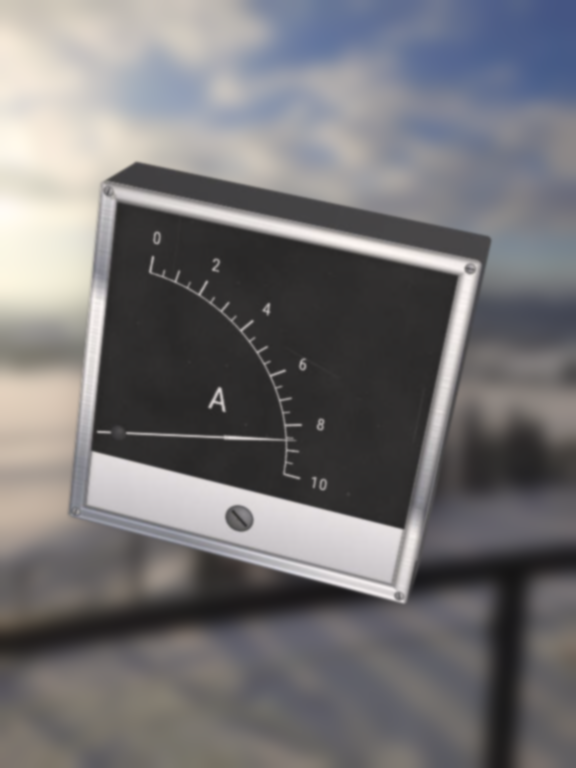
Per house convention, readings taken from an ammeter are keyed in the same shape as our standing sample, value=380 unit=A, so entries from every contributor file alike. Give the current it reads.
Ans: value=8.5 unit=A
